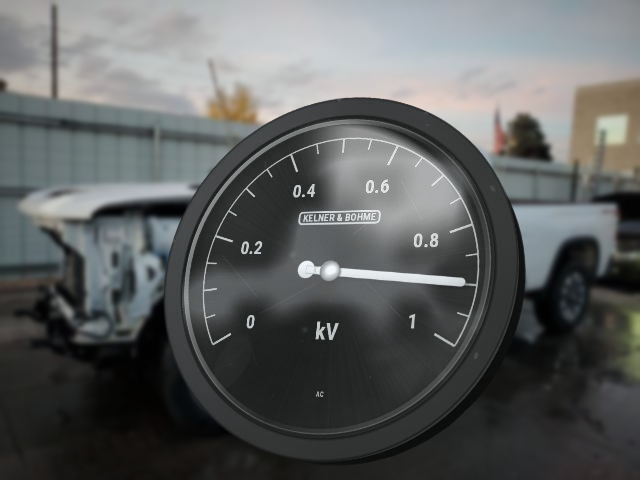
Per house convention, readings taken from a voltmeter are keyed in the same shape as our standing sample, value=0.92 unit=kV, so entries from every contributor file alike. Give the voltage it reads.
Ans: value=0.9 unit=kV
